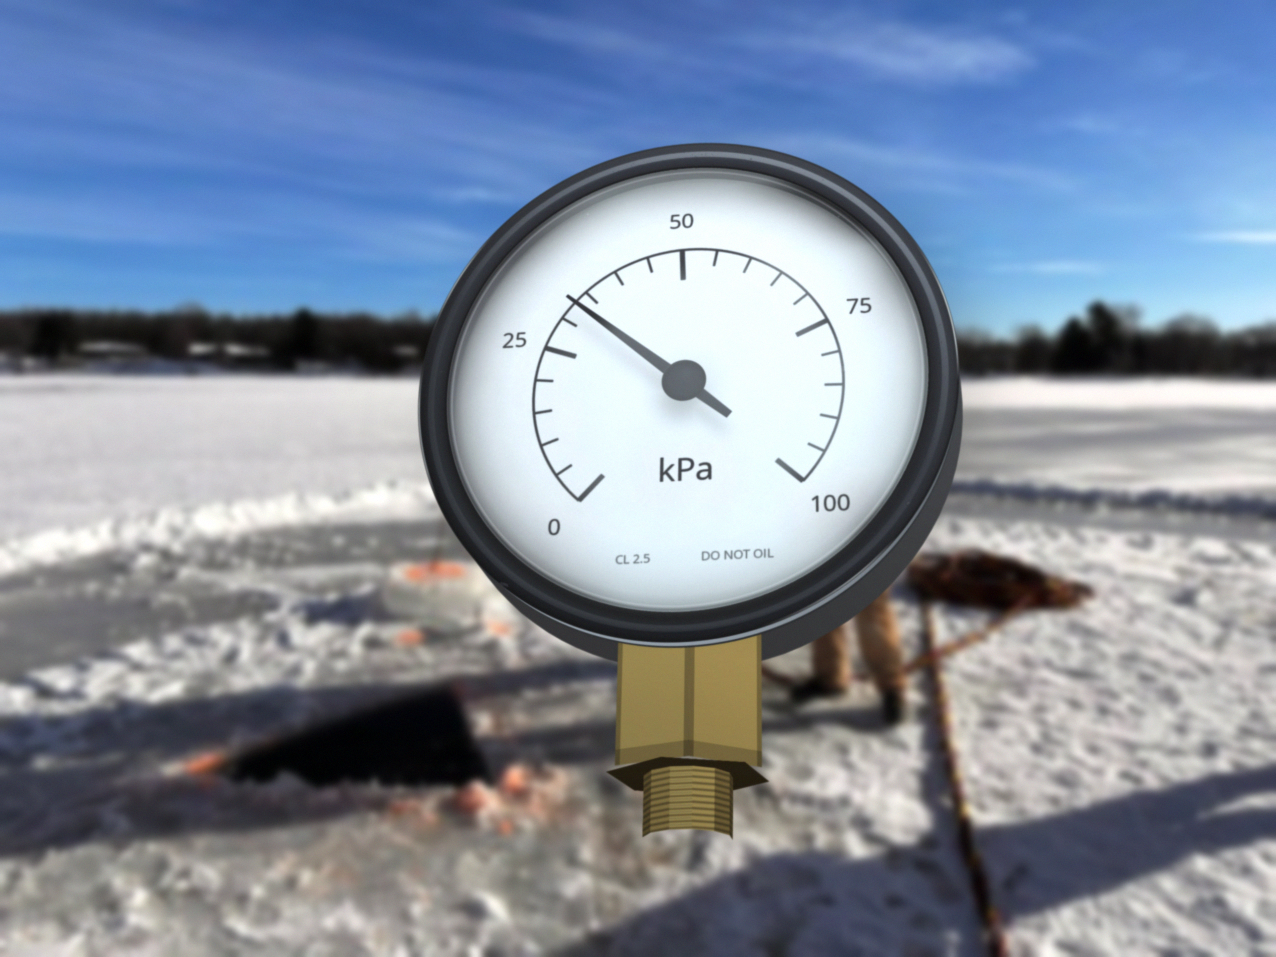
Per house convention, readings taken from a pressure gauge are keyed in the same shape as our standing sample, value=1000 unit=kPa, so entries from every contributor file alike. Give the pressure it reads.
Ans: value=32.5 unit=kPa
